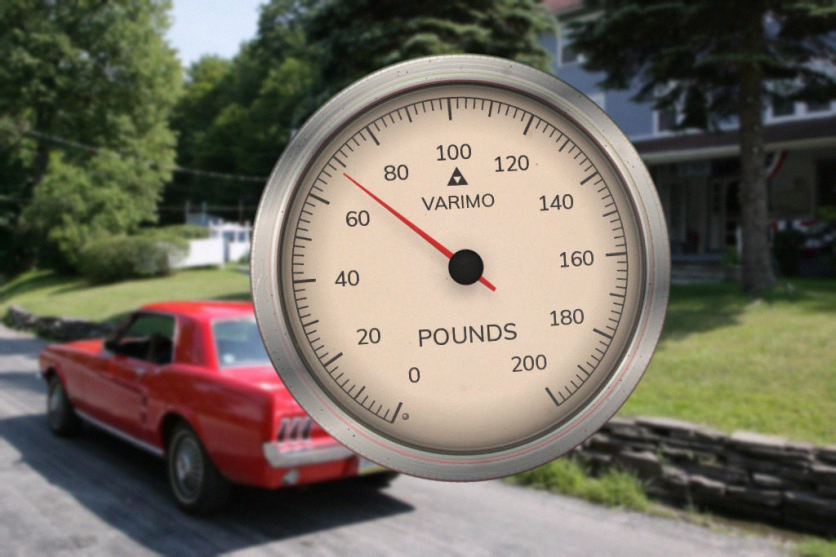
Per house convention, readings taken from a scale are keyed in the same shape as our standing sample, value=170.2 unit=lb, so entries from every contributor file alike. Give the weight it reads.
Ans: value=68 unit=lb
